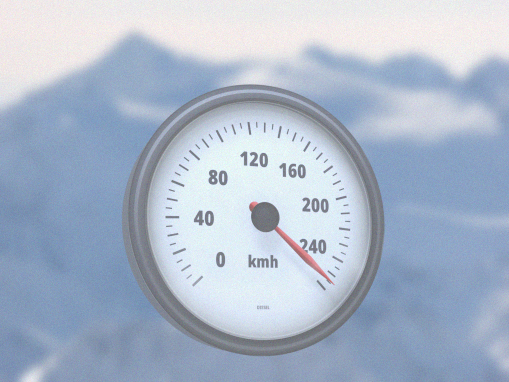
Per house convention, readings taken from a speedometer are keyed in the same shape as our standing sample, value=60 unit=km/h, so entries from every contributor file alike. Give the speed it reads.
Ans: value=255 unit=km/h
